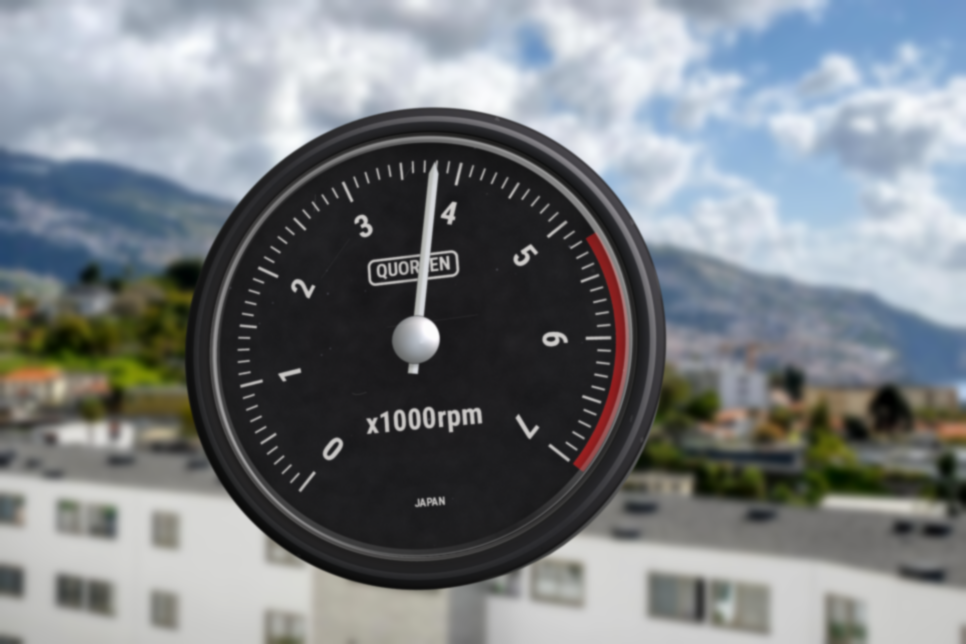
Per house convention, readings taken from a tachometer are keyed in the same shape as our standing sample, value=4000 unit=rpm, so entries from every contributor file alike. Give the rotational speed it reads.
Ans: value=3800 unit=rpm
